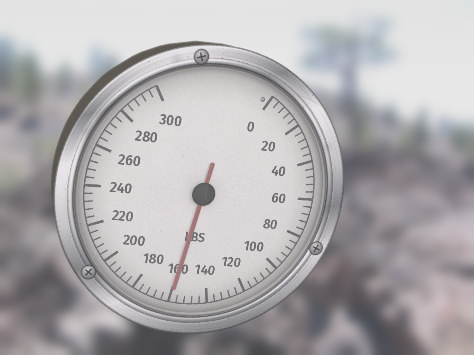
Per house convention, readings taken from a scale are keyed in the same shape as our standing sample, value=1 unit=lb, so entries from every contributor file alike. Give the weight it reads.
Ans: value=160 unit=lb
